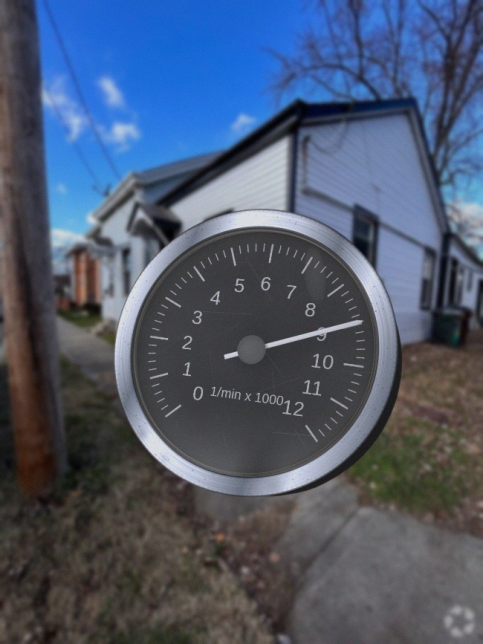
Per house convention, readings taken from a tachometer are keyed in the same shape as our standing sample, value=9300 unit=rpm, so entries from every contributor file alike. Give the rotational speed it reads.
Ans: value=9000 unit=rpm
